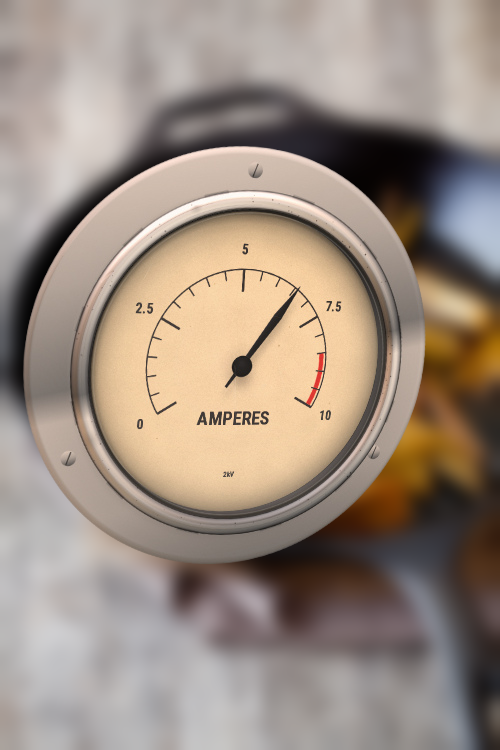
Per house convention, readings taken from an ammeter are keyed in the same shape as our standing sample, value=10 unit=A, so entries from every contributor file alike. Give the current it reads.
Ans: value=6.5 unit=A
